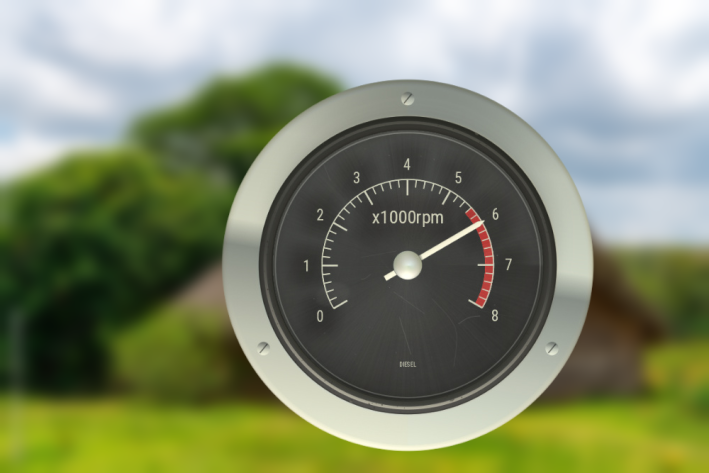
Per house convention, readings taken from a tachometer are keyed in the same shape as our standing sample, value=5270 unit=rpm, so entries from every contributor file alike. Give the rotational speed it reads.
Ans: value=6000 unit=rpm
